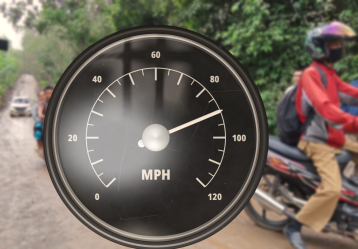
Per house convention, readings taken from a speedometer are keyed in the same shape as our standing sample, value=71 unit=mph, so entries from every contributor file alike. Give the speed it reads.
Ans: value=90 unit=mph
